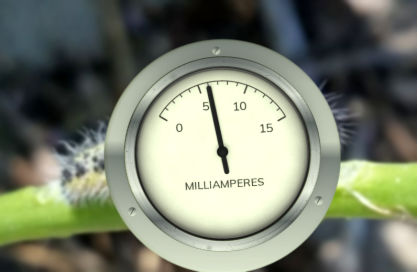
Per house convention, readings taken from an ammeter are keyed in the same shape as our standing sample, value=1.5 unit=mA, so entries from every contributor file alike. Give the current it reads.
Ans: value=6 unit=mA
